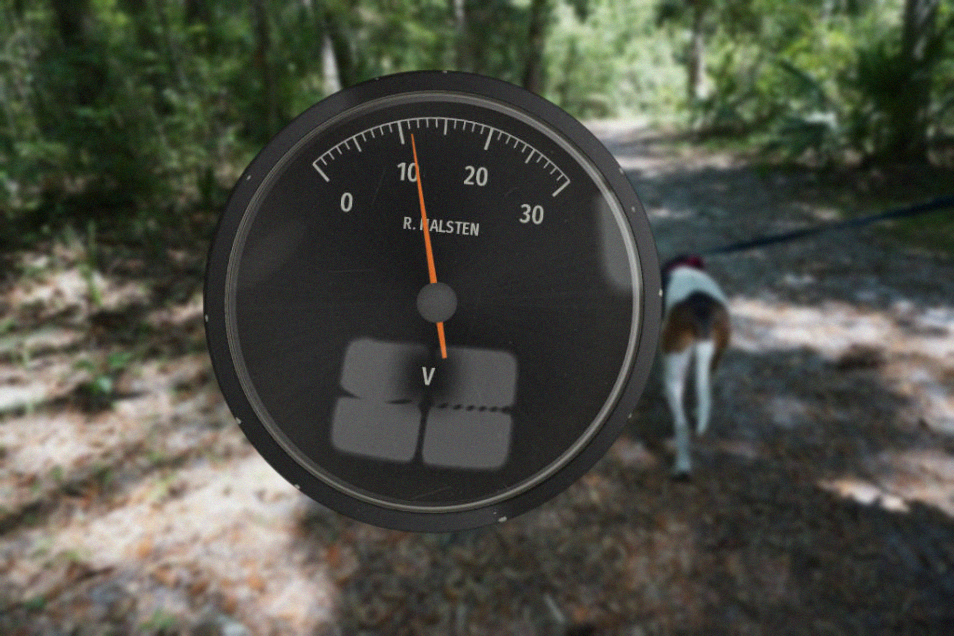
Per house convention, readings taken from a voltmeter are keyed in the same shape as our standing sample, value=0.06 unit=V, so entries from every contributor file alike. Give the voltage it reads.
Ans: value=11 unit=V
